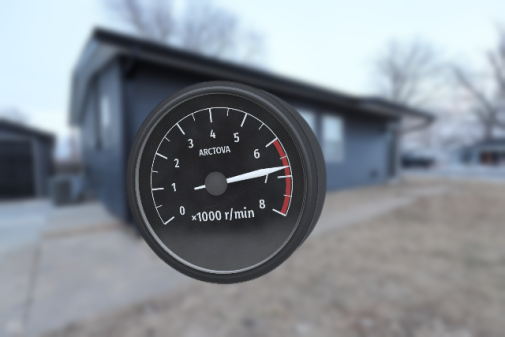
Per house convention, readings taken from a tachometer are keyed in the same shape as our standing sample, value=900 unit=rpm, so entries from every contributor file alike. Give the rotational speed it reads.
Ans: value=6750 unit=rpm
